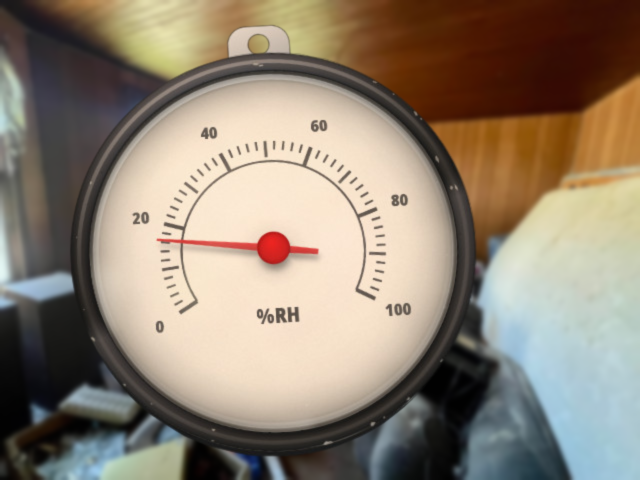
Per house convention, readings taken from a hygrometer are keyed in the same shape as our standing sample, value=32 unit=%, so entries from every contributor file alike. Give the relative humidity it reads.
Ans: value=16 unit=%
